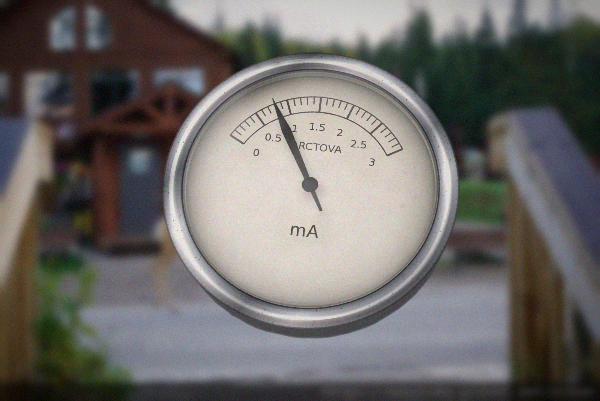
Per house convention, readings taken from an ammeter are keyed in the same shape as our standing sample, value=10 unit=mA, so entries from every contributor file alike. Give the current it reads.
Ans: value=0.8 unit=mA
